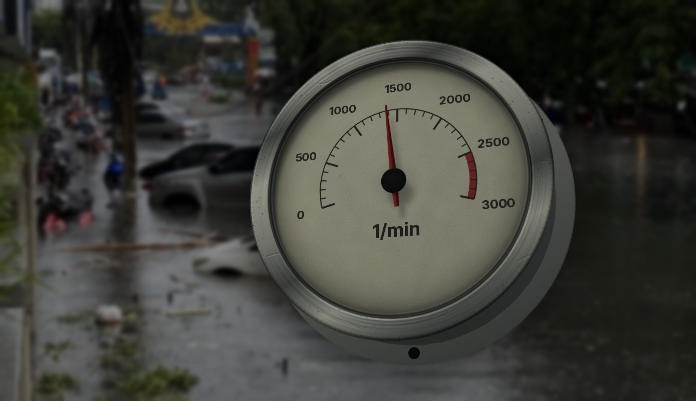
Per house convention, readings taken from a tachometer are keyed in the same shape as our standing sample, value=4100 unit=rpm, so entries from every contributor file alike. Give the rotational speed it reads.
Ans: value=1400 unit=rpm
